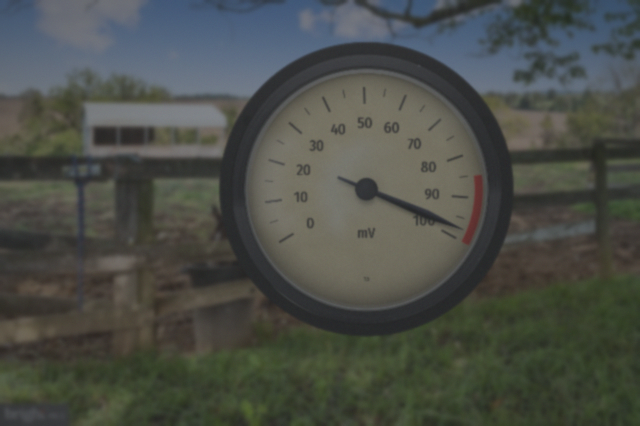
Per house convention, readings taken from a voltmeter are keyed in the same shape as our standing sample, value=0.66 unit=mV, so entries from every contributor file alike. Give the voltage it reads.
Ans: value=97.5 unit=mV
